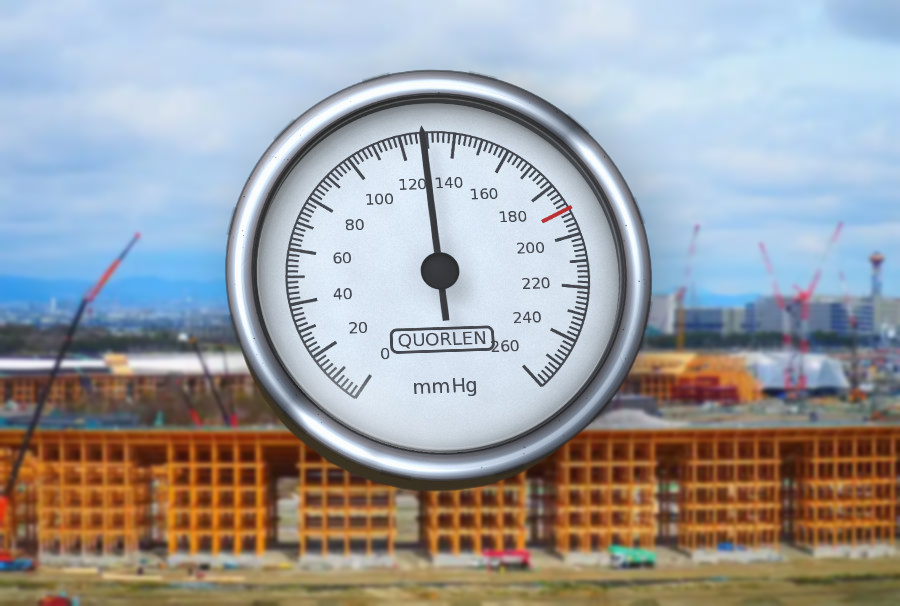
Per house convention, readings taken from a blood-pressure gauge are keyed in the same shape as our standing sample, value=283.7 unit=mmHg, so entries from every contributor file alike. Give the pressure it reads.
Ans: value=128 unit=mmHg
